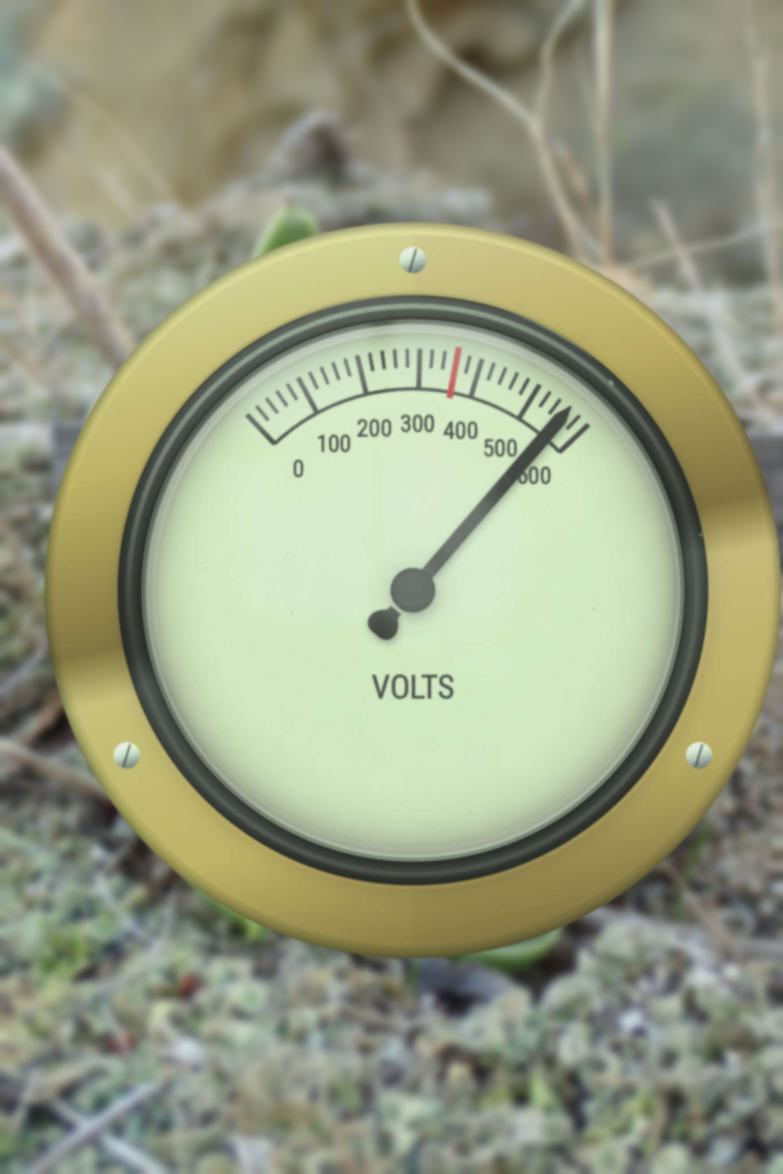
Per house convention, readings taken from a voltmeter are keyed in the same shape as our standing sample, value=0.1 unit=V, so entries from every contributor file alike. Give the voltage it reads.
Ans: value=560 unit=V
